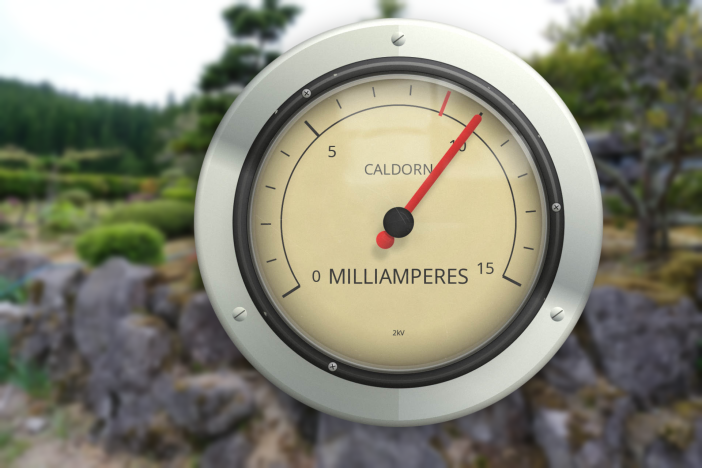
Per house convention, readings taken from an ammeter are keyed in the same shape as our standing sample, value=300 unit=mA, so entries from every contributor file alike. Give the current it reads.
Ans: value=10 unit=mA
